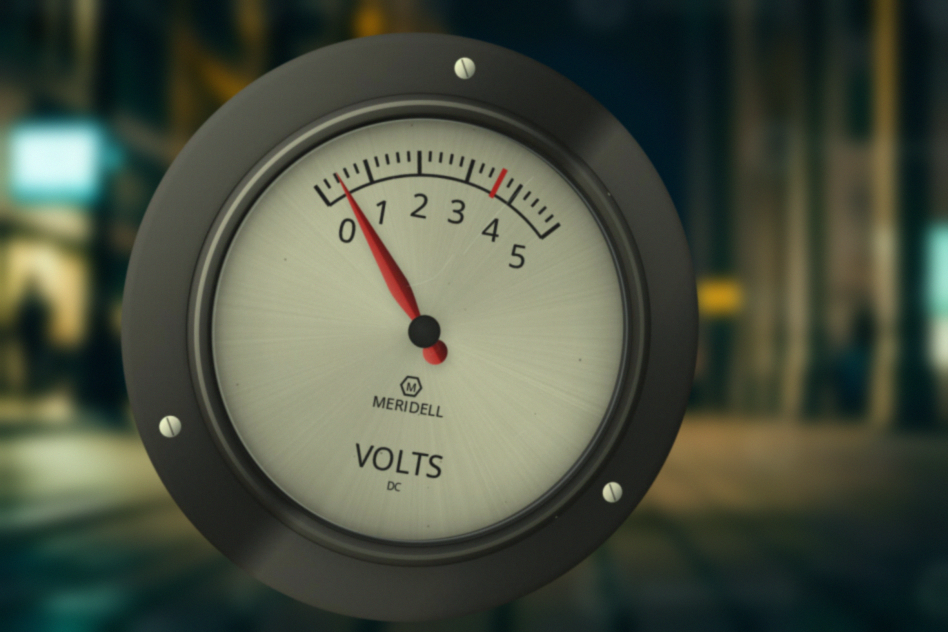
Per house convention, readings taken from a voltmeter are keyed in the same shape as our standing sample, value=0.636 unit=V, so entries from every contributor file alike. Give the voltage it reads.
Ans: value=0.4 unit=V
